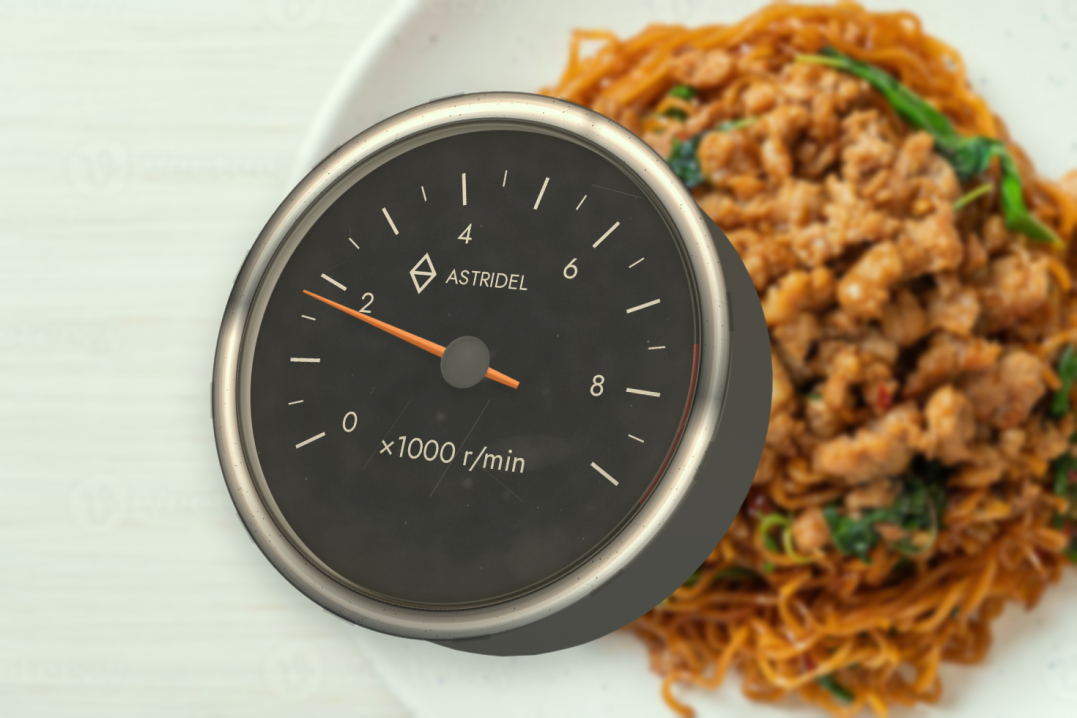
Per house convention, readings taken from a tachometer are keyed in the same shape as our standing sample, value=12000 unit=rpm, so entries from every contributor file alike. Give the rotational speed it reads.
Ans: value=1750 unit=rpm
